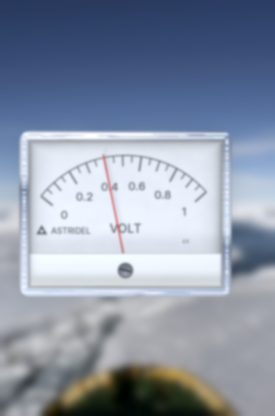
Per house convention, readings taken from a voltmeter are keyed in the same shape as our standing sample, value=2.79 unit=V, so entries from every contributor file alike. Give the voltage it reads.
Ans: value=0.4 unit=V
